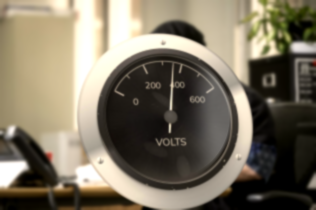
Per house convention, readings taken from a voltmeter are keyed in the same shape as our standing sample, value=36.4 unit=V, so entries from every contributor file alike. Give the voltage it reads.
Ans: value=350 unit=V
